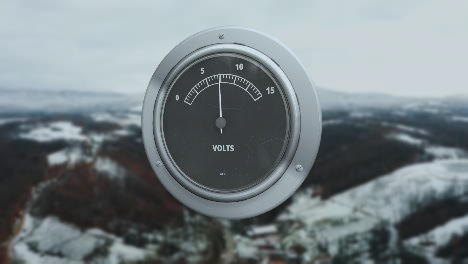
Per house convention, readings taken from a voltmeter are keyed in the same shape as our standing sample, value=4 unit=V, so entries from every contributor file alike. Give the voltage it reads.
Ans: value=7.5 unit=V
